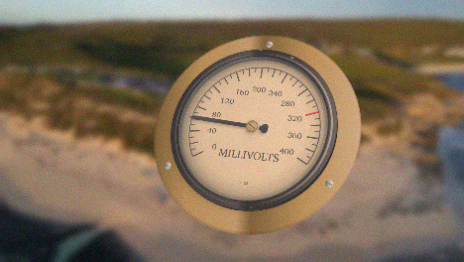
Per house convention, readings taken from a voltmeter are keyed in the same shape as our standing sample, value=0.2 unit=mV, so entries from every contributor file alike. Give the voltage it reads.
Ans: value=60 unit=mV
